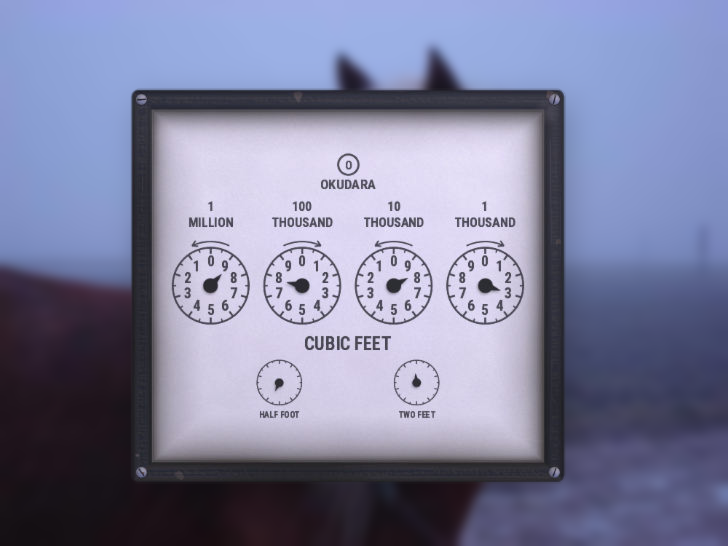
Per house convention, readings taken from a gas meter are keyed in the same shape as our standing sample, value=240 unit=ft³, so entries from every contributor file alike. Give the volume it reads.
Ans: value=878300 unit=ft³
